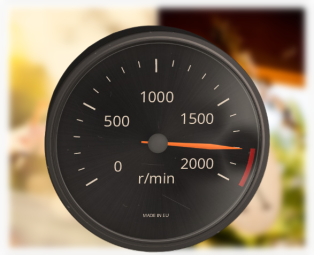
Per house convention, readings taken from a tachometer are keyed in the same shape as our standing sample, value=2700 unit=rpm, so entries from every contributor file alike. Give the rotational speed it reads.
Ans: value=1800 unit=rpm
